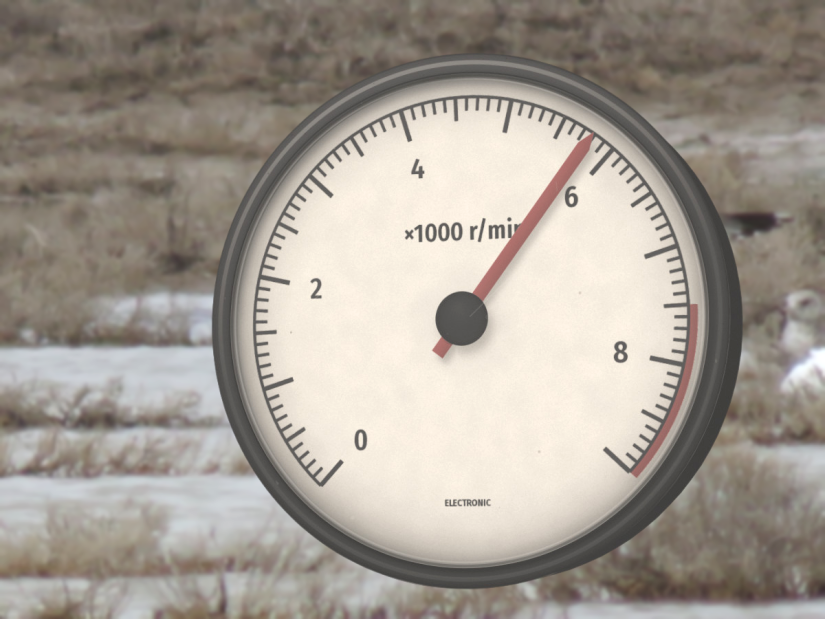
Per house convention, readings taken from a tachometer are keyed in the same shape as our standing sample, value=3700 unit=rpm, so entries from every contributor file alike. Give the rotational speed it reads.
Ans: value=5800 unit=rpm
